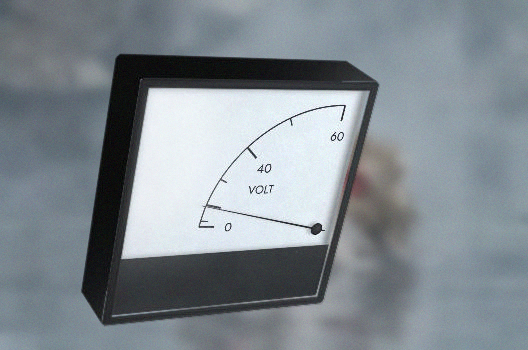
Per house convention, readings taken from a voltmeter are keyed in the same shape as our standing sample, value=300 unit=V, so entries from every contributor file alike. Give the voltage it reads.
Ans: value=20 unit=V
